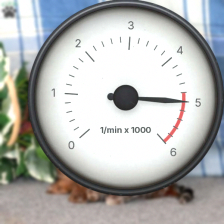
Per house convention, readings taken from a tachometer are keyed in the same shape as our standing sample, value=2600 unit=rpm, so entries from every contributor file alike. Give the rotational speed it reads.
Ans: value=5000 unit=rpm
